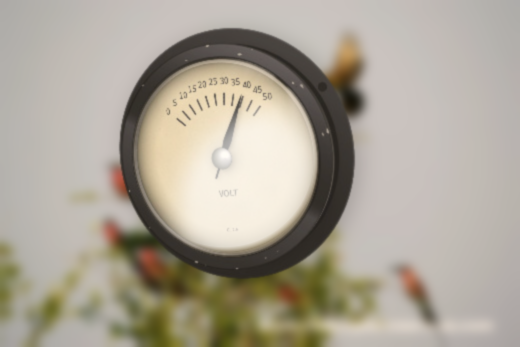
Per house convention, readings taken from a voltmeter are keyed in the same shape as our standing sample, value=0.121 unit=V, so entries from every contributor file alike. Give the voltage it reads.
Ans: value=40 unit=V
